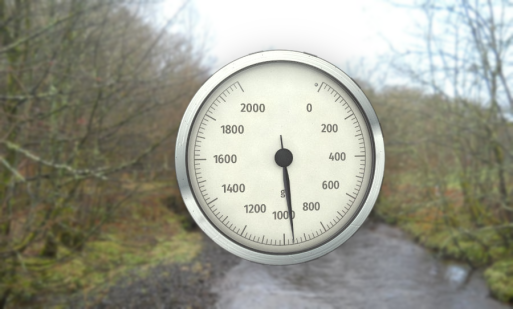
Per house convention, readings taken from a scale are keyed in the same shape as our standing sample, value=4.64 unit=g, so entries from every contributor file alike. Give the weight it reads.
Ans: value=960 unit=g
